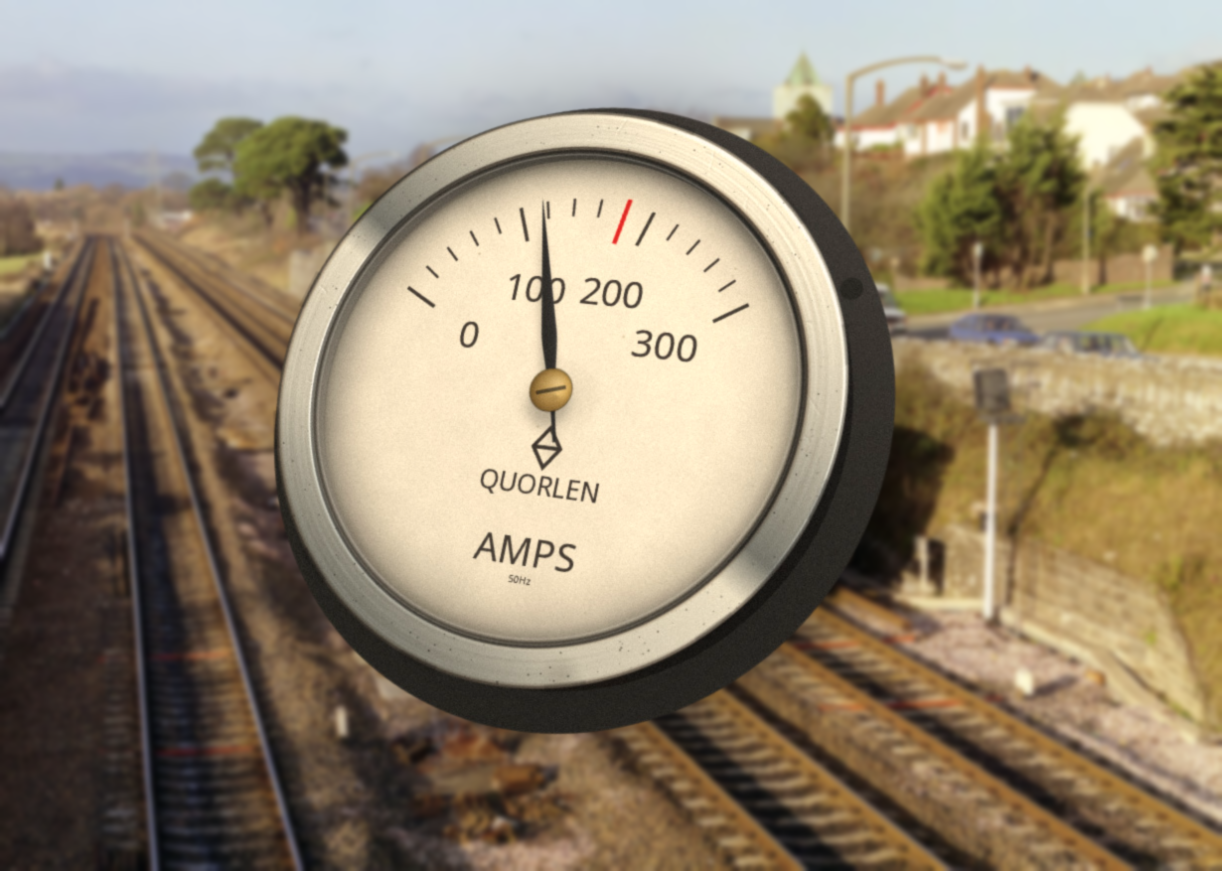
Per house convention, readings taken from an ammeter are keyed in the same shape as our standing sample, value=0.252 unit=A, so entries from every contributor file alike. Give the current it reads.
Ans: value=120 unit=A
